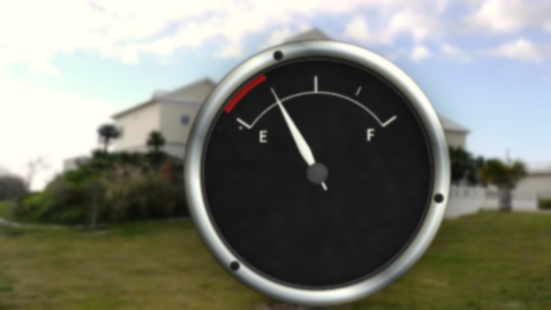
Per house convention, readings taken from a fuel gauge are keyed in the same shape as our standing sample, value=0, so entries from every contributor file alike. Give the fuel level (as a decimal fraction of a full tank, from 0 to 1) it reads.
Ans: value=0.25
